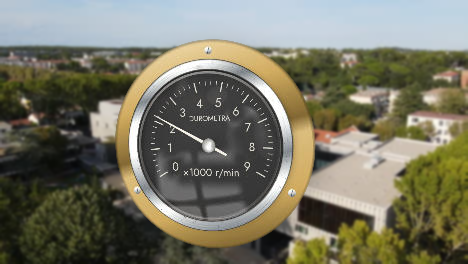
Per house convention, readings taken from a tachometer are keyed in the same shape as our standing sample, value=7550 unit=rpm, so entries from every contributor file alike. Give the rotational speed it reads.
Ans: value=2200 unit=rpm
